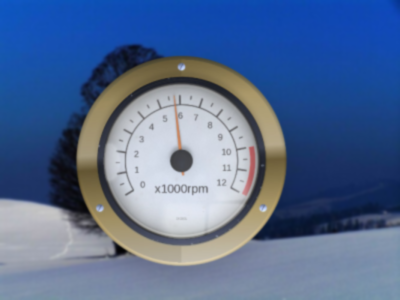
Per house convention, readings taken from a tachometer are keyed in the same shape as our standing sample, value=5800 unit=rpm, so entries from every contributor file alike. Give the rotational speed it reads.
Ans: value=5750 unit=rpm
